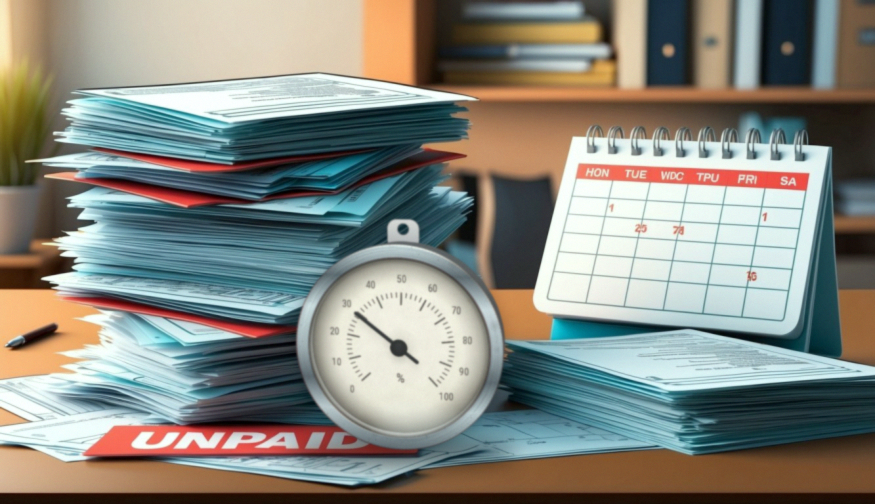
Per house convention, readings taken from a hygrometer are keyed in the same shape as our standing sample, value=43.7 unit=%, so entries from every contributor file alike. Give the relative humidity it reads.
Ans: value=30 unit=%
